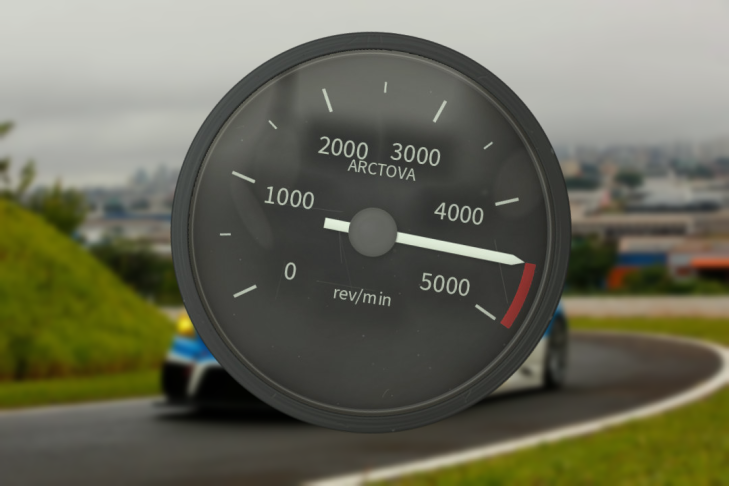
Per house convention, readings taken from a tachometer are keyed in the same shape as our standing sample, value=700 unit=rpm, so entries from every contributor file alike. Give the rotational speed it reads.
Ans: value=4500 unit=rpm
